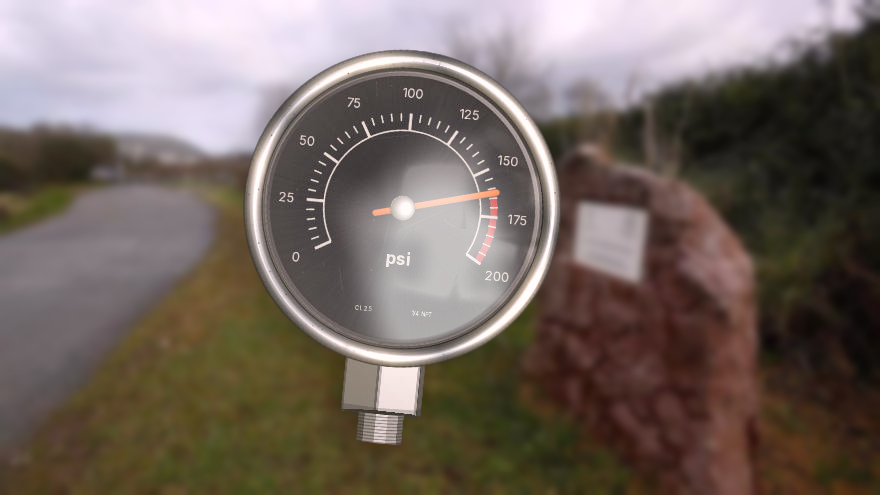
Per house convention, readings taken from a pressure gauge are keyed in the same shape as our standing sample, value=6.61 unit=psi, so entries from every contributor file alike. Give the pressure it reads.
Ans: value=162.5 unit=psi
